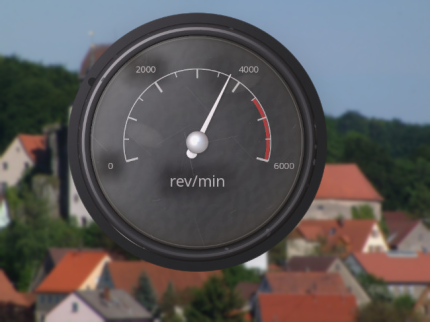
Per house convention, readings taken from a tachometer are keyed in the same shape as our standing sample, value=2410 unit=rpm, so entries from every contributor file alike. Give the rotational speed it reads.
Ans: value=3750 unit=rpm
